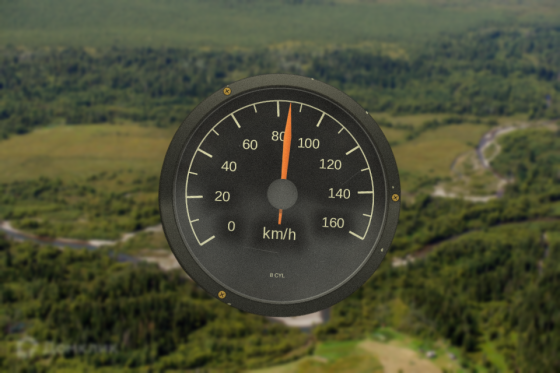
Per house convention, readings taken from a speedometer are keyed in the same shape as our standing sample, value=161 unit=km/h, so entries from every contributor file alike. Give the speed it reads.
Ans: value=85 unit=km/h
